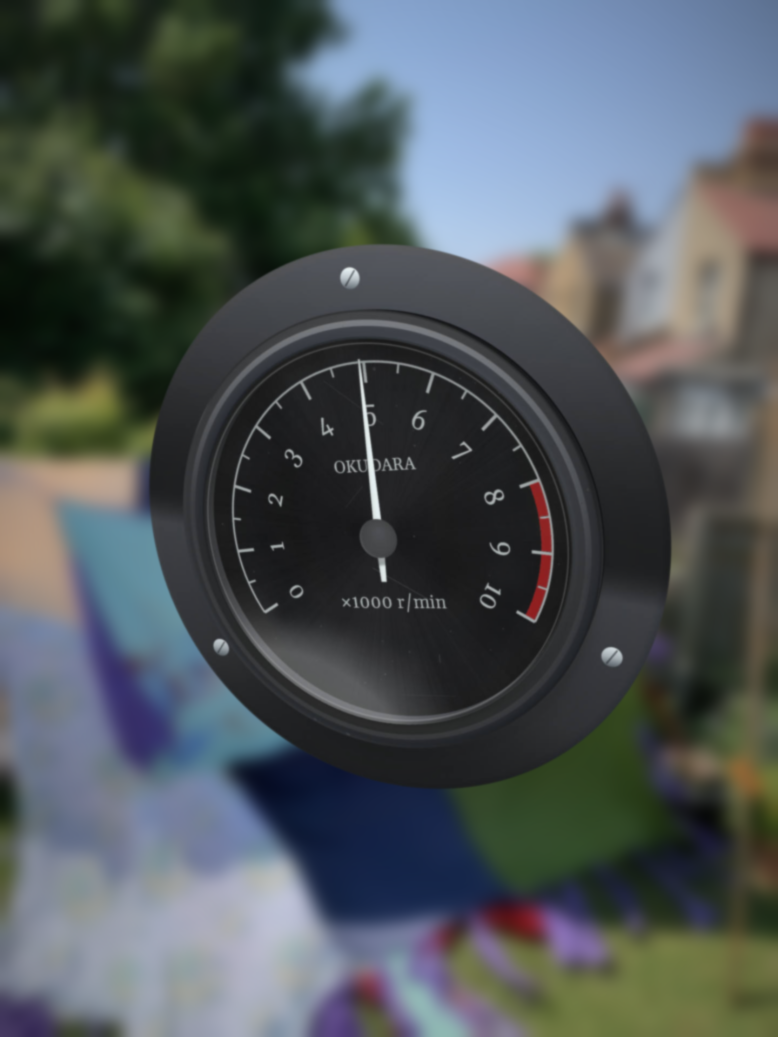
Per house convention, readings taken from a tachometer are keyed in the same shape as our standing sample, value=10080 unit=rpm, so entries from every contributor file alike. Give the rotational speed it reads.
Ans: value=5000 unit=rpm
